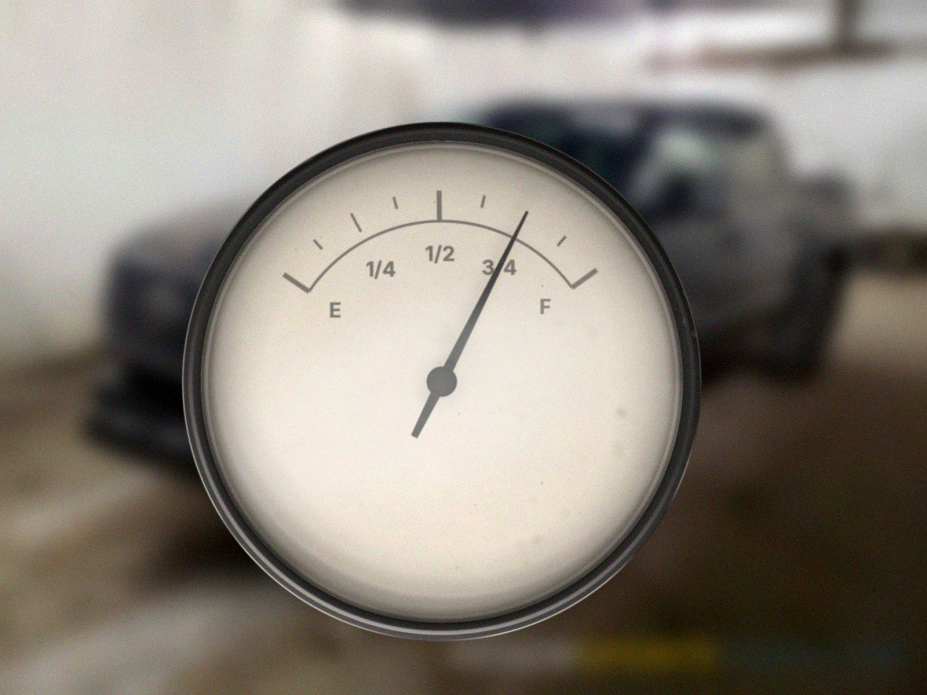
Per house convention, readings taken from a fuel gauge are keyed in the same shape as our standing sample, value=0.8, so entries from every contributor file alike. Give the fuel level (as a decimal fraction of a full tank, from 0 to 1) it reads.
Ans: value=0.75
